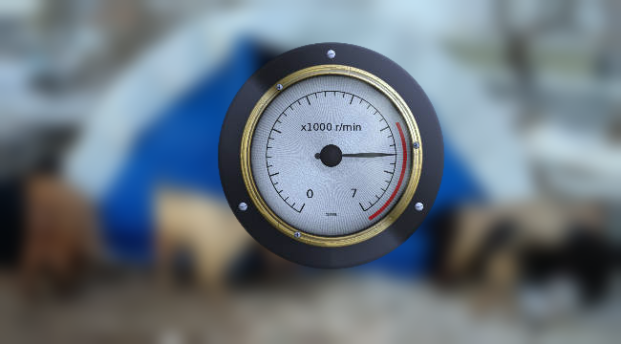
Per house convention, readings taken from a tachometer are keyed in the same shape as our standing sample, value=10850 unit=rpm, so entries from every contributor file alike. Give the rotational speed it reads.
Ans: value=5600 unit=rpm
